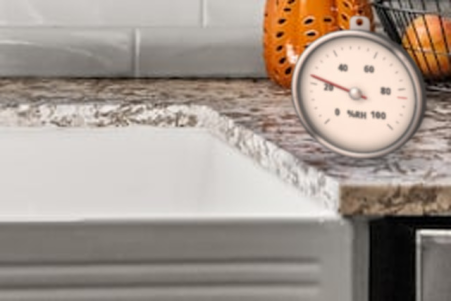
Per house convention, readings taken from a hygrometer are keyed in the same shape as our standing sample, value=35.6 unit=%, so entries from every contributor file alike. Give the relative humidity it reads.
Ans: value=24 unit=%
